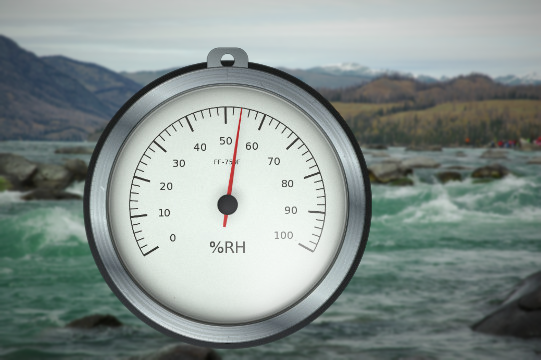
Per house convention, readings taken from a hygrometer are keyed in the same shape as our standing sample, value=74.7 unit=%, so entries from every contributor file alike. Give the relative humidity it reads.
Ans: value=54 unit=%
